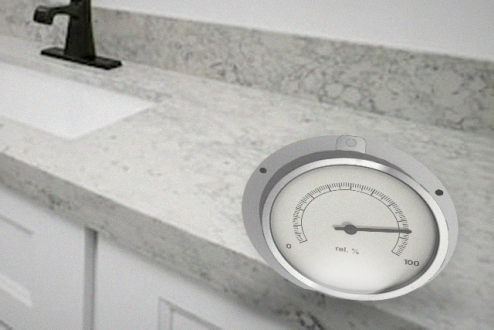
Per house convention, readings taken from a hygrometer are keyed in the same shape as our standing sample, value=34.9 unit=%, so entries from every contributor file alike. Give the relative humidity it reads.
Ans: value=85 unit=%
